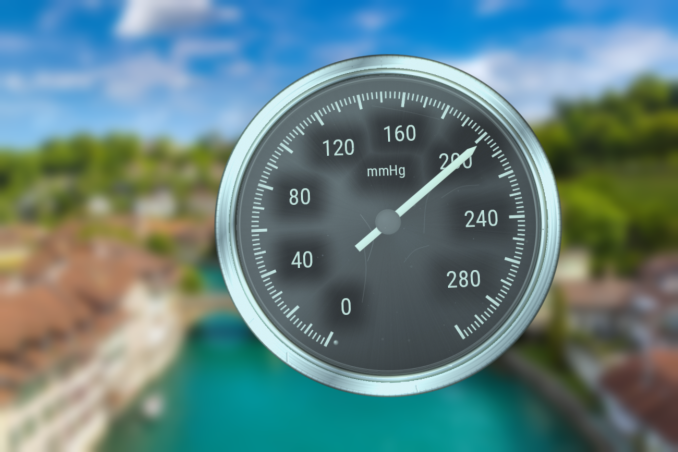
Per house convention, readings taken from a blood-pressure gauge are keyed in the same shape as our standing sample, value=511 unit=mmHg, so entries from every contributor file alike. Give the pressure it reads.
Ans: value=202 unit=mmHg
